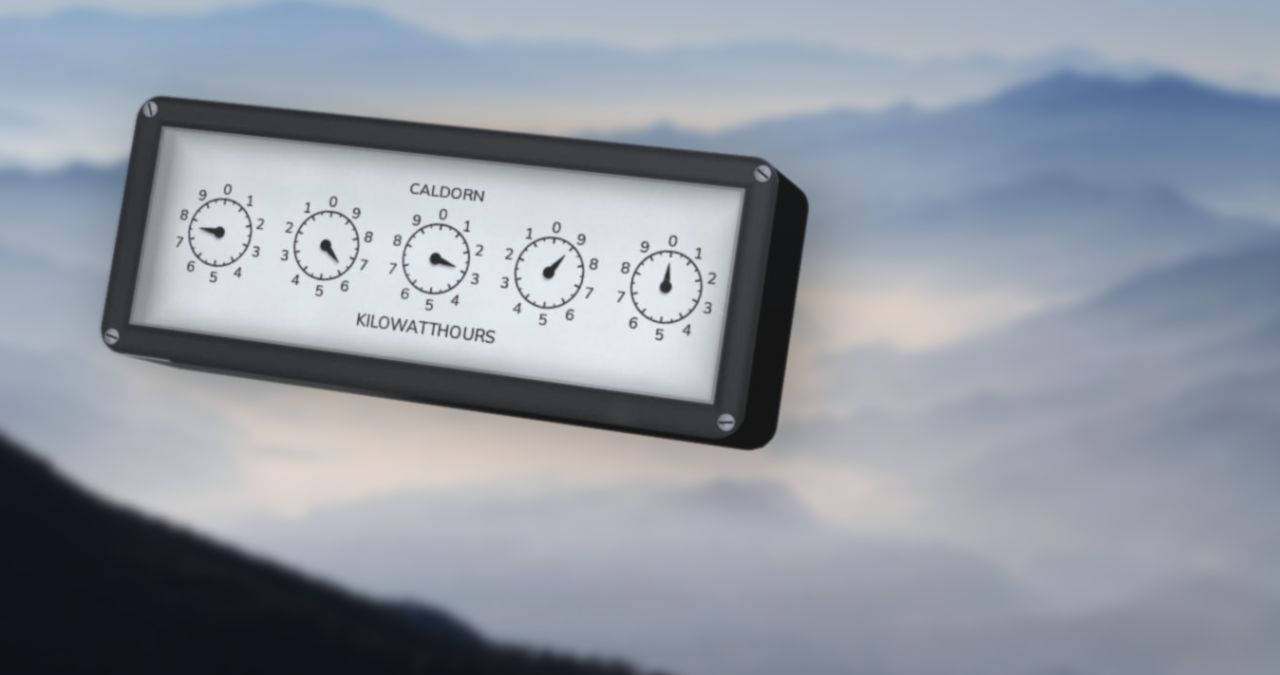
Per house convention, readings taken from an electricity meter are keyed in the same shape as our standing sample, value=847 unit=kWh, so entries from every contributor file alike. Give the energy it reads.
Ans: value=76290 unit=kWh
